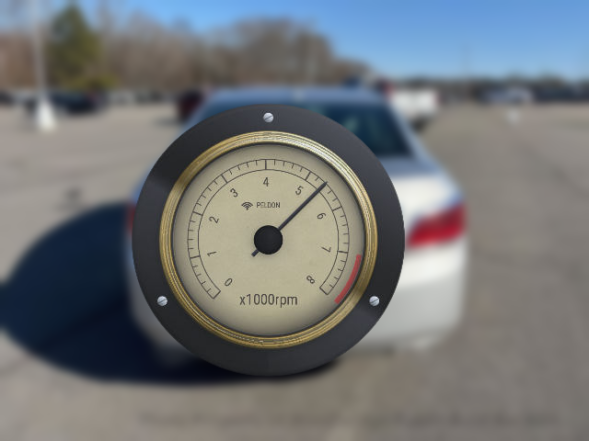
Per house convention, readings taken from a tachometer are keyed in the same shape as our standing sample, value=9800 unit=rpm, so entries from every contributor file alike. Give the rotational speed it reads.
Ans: value=5400 unit=rpm
